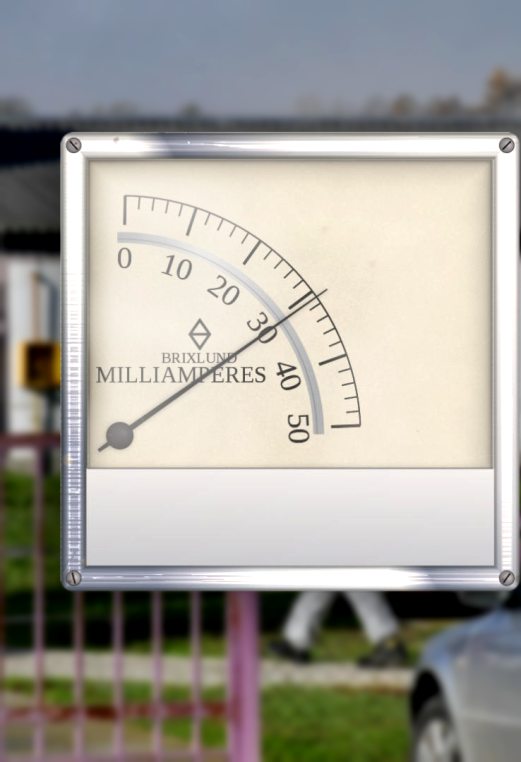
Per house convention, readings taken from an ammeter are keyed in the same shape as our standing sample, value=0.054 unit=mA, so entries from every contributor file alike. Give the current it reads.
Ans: value=31 unit=mA
